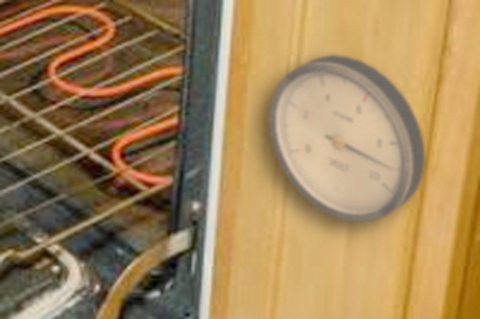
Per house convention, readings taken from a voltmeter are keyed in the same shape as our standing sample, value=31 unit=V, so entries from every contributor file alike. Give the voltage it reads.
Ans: value=9 unit=V
